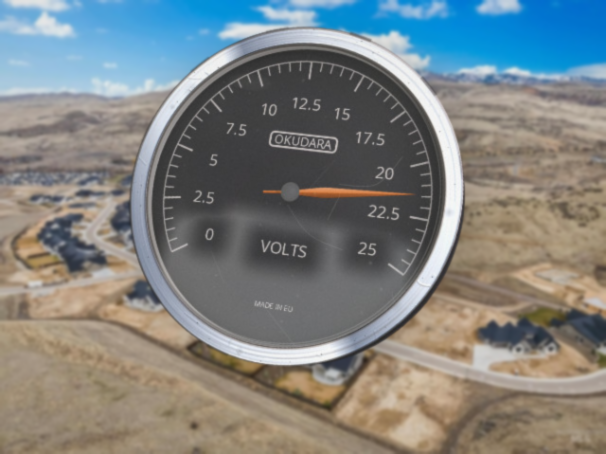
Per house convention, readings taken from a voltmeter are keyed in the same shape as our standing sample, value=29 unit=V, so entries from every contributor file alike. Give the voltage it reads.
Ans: value=21.5 unit=V
